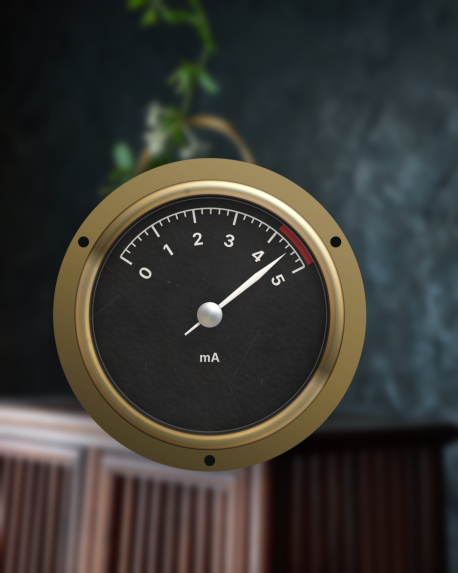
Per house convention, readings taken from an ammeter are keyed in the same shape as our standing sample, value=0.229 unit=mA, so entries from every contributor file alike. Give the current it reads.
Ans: value=4.5 unit=mA
